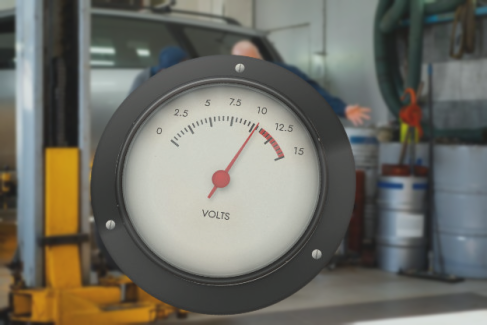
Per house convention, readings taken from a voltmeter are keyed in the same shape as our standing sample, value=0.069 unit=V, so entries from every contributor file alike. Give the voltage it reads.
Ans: value=10.5 unit=V
